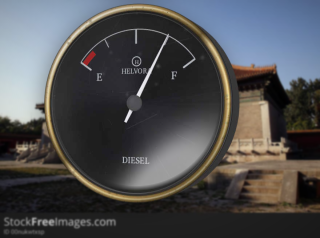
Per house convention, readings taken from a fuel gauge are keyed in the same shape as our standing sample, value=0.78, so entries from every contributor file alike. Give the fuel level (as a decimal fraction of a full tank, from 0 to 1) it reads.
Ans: value=0.75
